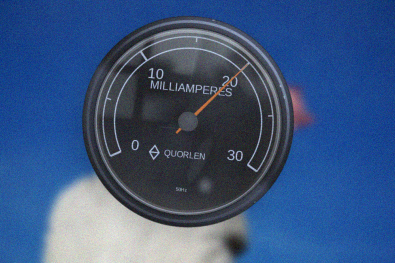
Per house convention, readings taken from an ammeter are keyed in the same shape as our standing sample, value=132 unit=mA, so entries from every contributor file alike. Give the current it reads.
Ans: value=20 unit=mA
